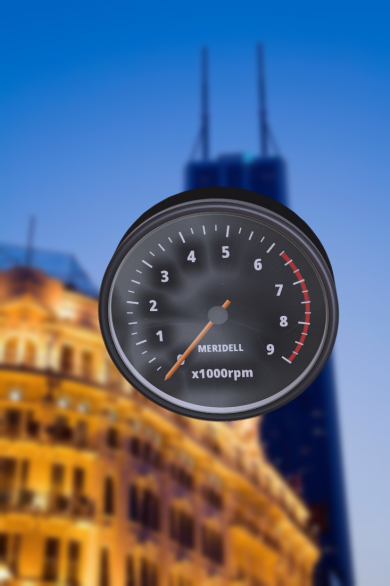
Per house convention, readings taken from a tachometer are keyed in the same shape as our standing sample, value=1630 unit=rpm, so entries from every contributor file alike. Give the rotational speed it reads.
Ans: value=0 unit=rpm
